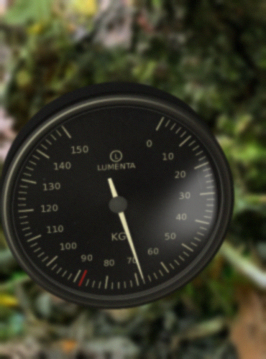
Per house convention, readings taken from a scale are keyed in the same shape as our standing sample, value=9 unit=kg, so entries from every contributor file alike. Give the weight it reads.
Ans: value=68 unit=kg
